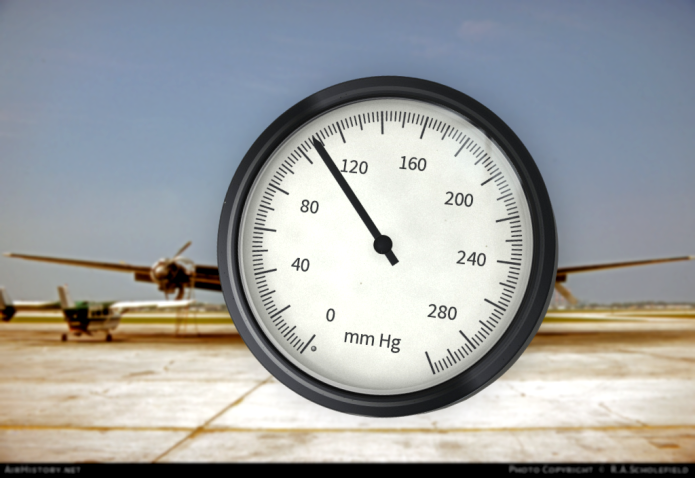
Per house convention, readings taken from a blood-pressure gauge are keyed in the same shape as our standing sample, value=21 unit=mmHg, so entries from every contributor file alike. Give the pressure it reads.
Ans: value=108 unit=mmHg
